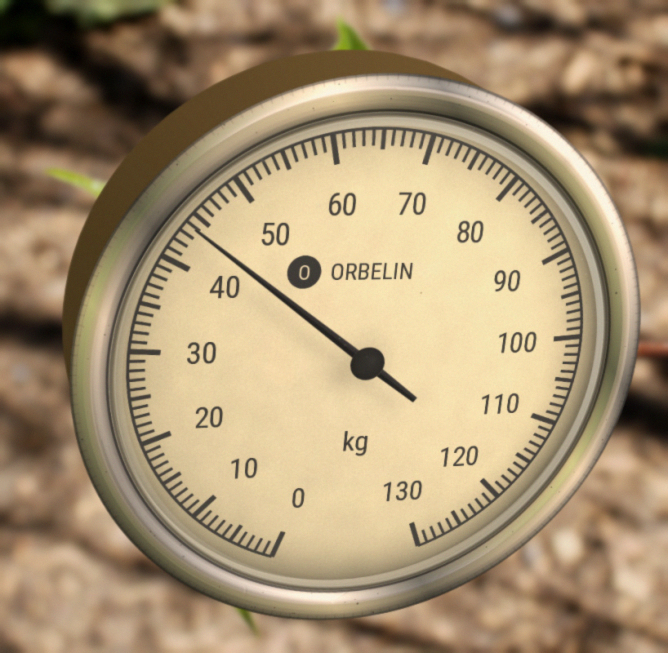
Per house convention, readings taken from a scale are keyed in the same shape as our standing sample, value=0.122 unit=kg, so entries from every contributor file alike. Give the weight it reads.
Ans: value=44 unit=kg
